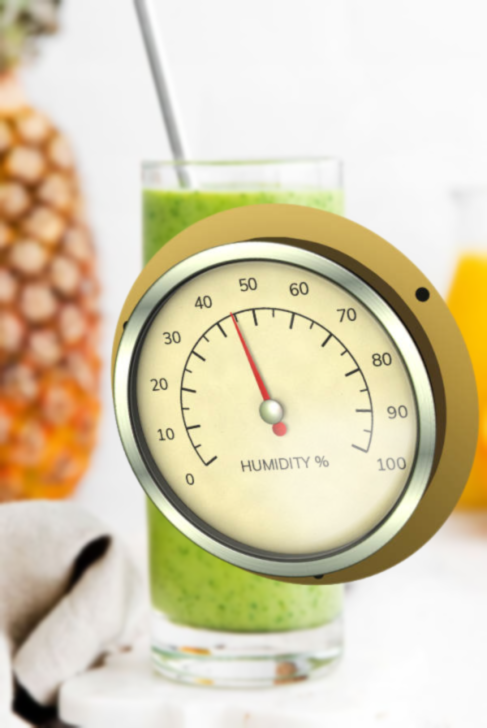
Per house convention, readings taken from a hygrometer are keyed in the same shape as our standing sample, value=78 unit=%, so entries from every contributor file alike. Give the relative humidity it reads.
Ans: value=45 unit=%
